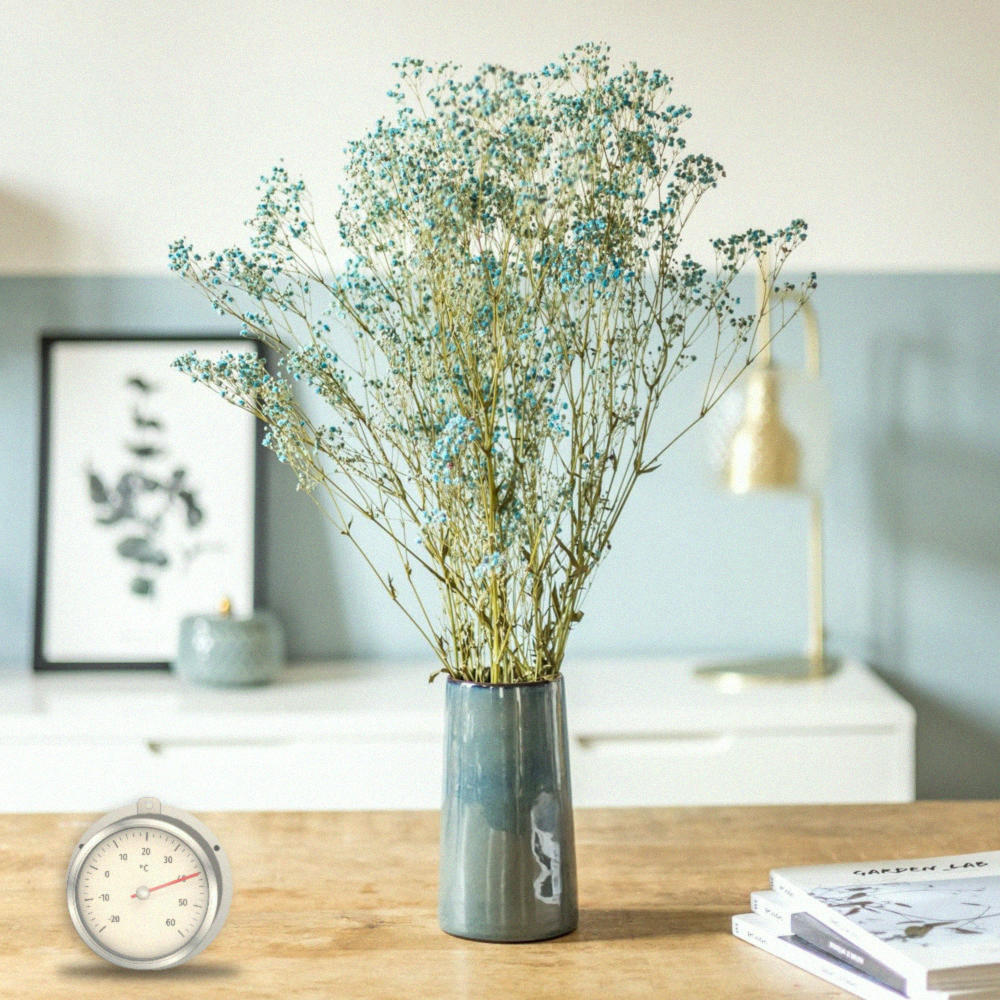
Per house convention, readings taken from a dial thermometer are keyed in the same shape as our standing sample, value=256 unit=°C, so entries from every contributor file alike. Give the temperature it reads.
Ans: value=40 unit=°C
